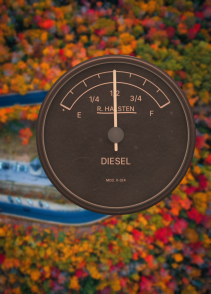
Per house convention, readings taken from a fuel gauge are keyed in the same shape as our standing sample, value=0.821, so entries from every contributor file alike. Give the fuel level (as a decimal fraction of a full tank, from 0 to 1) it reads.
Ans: value=0.5
